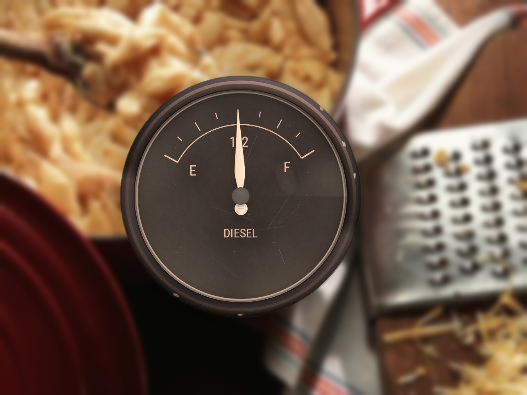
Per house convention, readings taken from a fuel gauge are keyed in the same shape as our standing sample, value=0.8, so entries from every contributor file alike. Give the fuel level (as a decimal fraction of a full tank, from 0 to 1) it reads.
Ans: value=0.5
